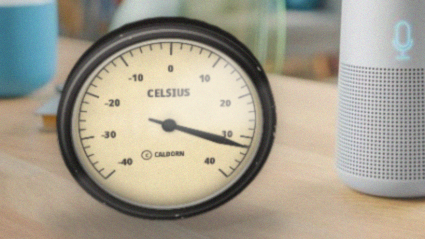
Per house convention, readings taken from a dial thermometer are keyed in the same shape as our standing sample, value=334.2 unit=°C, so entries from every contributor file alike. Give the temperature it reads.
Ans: value=32 unit=°C
